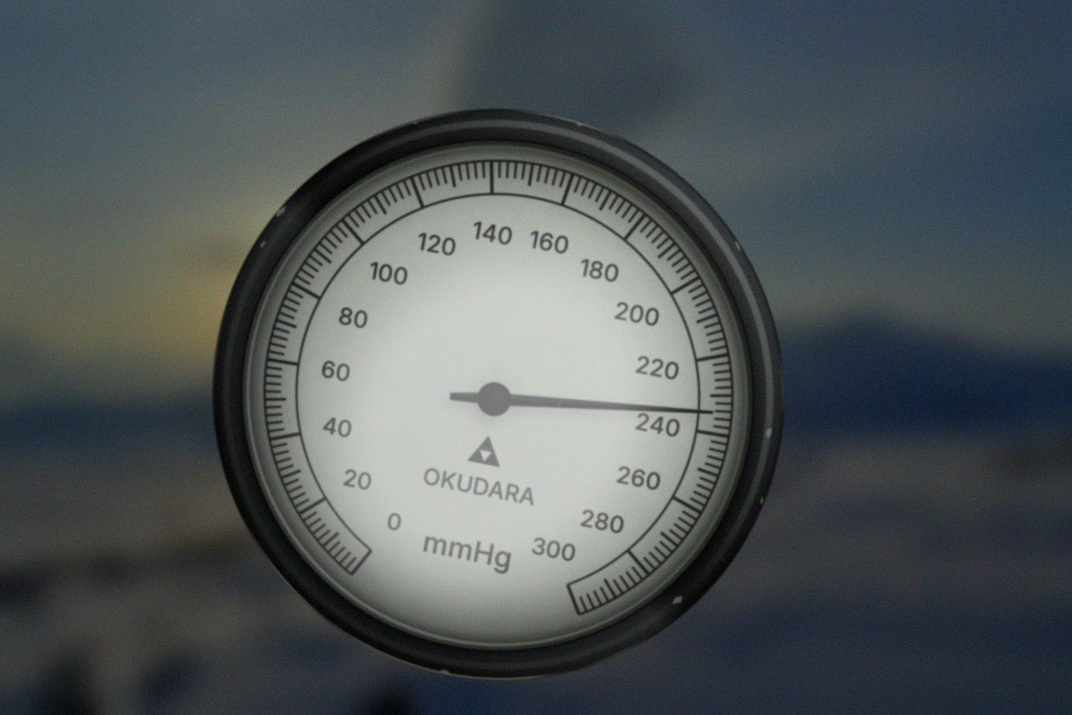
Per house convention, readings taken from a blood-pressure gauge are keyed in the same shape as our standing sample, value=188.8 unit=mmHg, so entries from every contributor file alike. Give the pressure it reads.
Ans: value=234 unit=mmHg
